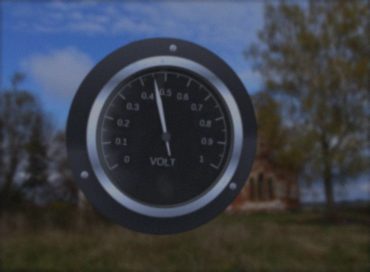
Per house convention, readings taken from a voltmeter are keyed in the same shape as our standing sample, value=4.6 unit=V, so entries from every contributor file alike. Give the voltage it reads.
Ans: value=0.45 unit=V
